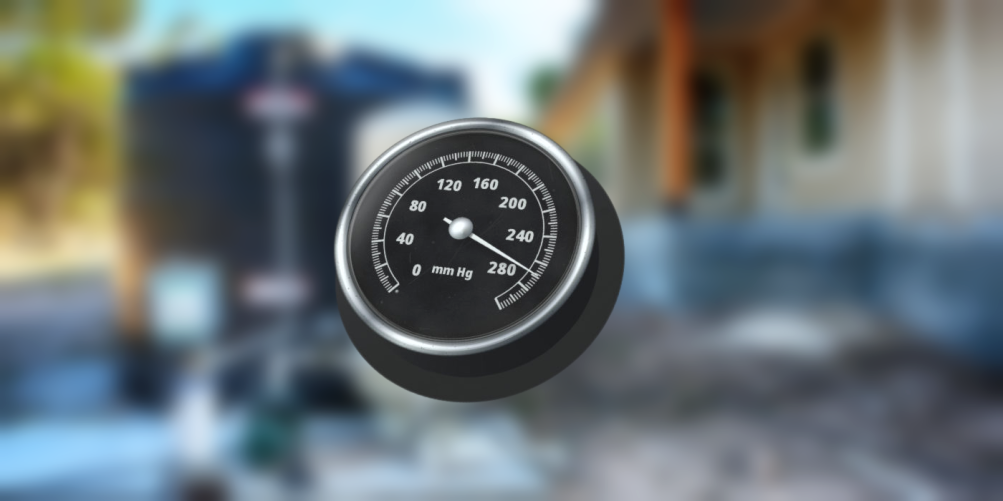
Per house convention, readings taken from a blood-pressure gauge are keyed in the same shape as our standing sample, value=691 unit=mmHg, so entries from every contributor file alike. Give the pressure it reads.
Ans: value=270 unit=mmHg
